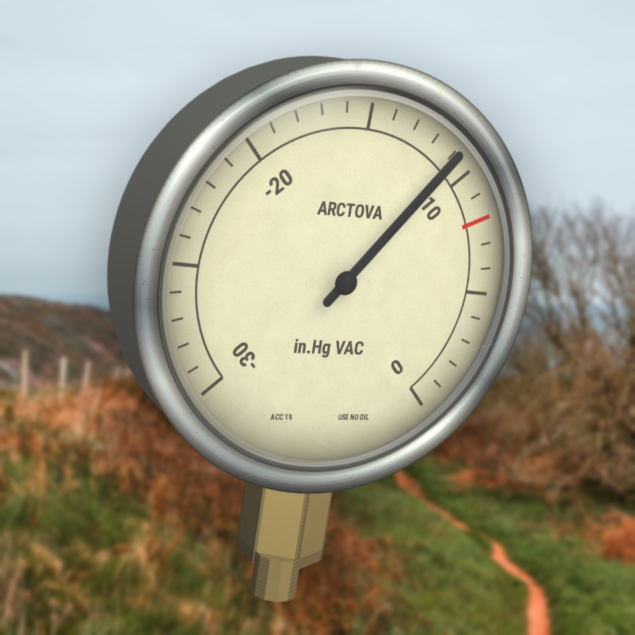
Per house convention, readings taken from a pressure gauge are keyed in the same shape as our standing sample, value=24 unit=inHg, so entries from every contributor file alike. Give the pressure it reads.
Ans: value=-11 unit=inHg
